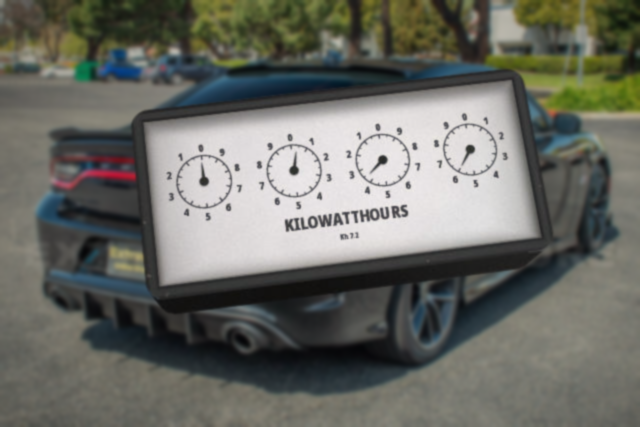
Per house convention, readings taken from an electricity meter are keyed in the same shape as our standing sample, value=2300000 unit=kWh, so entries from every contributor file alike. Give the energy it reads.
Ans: value=36 unit=kWh
